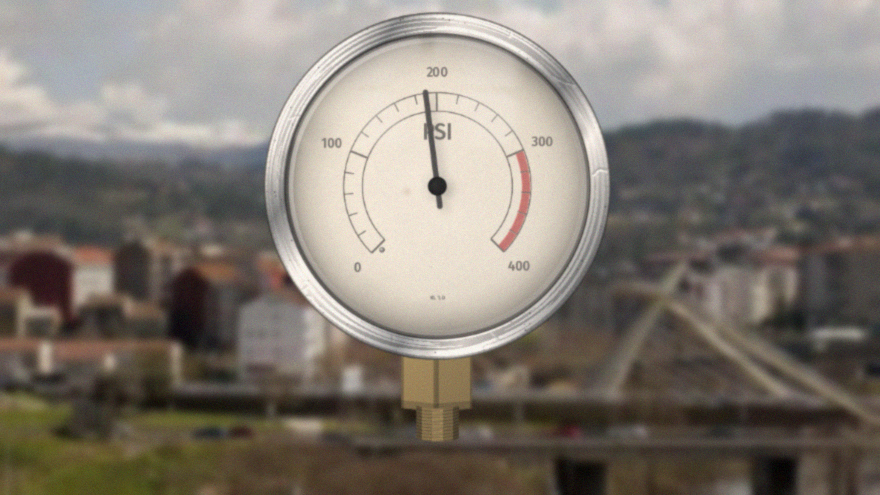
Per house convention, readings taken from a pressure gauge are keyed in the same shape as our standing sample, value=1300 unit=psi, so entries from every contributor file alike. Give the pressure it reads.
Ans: value=190 unit=psi
